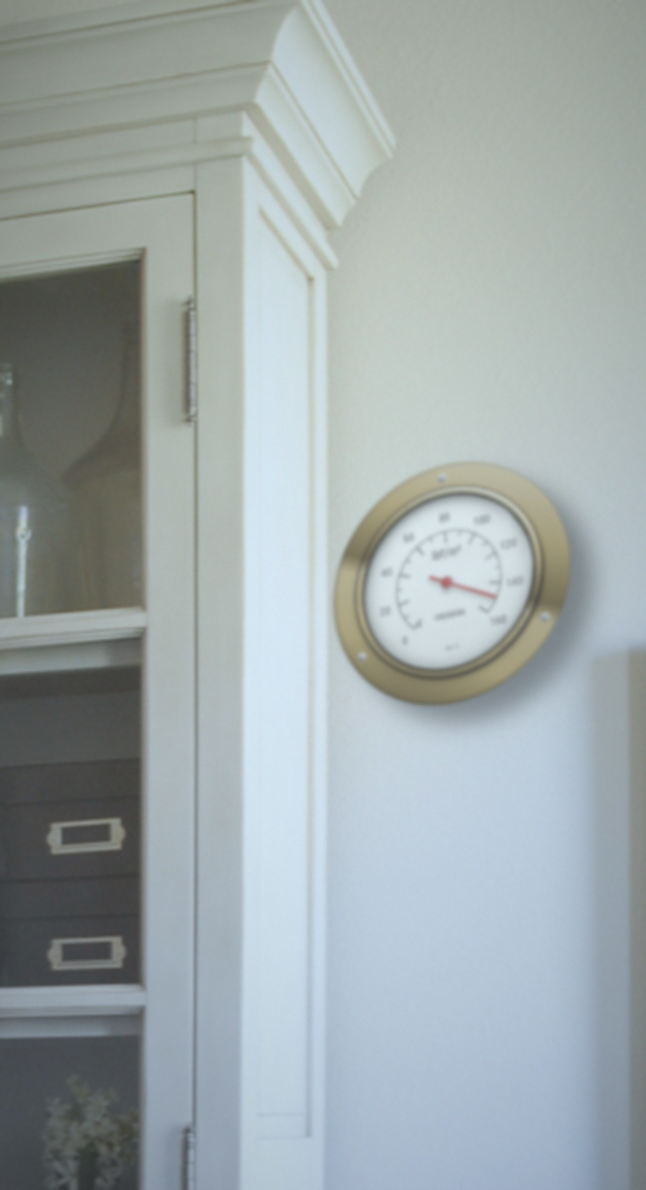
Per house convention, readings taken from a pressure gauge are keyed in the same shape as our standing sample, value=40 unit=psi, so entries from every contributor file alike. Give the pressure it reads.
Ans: value=150 unit=psi
